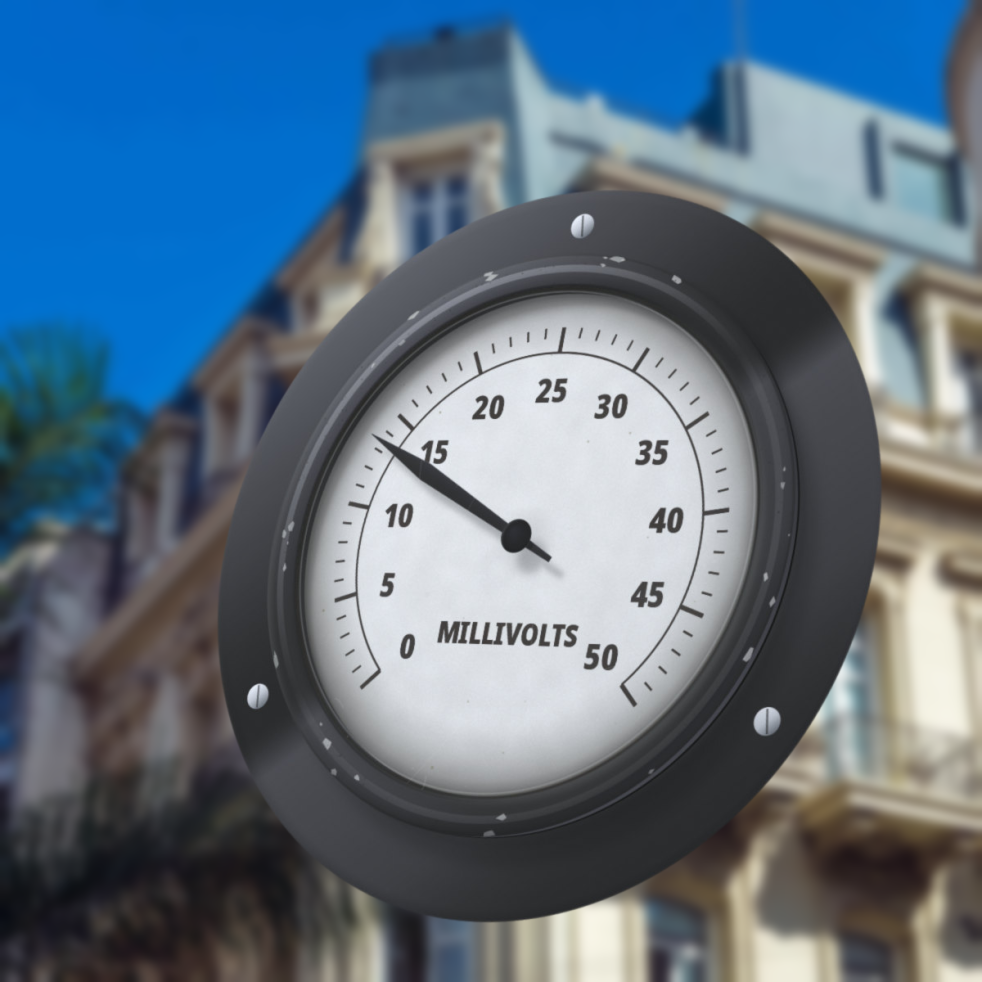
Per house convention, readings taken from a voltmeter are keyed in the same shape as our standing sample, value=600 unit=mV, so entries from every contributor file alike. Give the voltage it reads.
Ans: value=13.5 unit=mV
